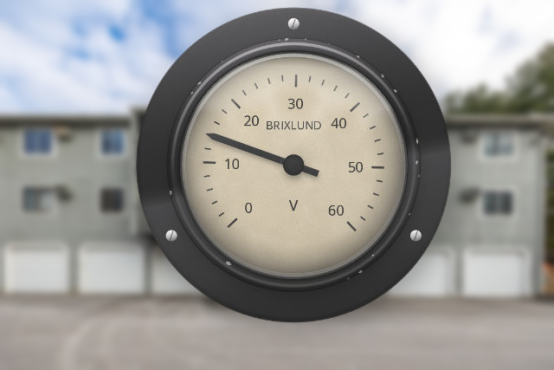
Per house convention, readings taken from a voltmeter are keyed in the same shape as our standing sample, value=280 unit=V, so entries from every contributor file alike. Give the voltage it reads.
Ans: value=14 unit=V
